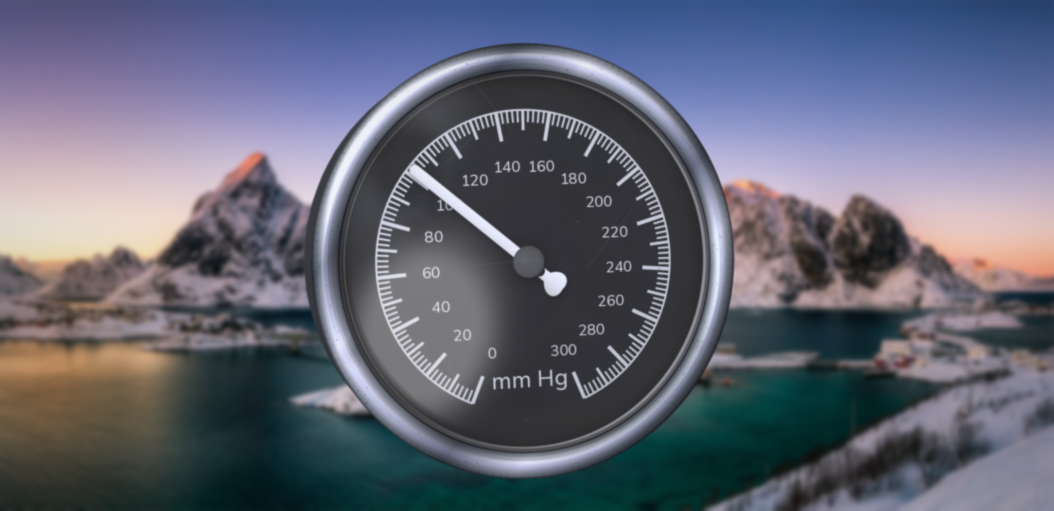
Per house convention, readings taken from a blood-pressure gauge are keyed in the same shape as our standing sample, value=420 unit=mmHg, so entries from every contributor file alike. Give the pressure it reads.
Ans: value=102 unit=mmHg
